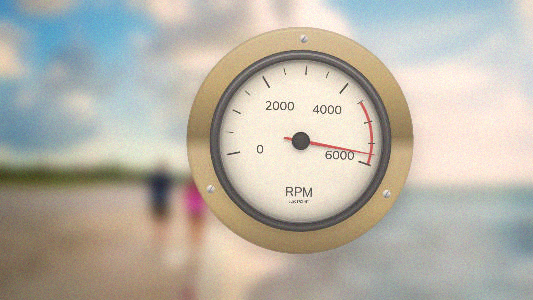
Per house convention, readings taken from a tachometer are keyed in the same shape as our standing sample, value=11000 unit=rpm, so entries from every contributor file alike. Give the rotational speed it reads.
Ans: value=5750 unit=rpm
